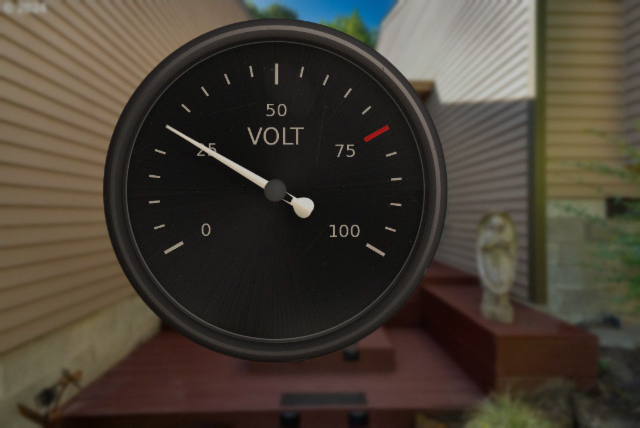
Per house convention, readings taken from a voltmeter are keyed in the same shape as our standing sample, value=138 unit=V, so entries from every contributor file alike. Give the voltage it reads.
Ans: value=25 unit=V
